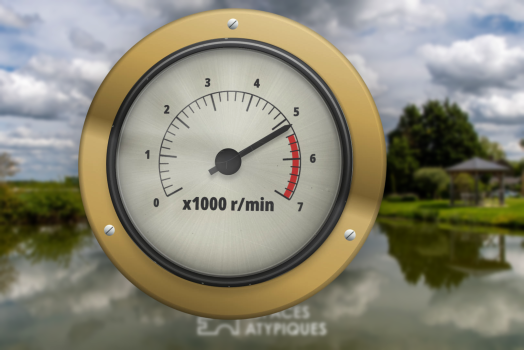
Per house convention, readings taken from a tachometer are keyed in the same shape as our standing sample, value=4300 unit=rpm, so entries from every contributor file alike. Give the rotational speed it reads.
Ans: value=5200 unit=rpm
